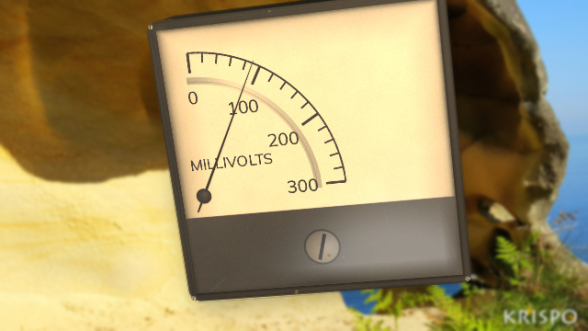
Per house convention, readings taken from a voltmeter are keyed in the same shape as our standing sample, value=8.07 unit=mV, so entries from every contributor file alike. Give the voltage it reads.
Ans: value=90 unit=mV
